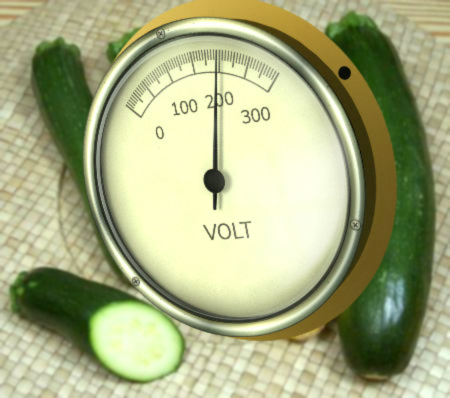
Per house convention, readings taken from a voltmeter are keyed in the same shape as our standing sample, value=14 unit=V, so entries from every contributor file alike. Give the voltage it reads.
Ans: value=200 unit=V
